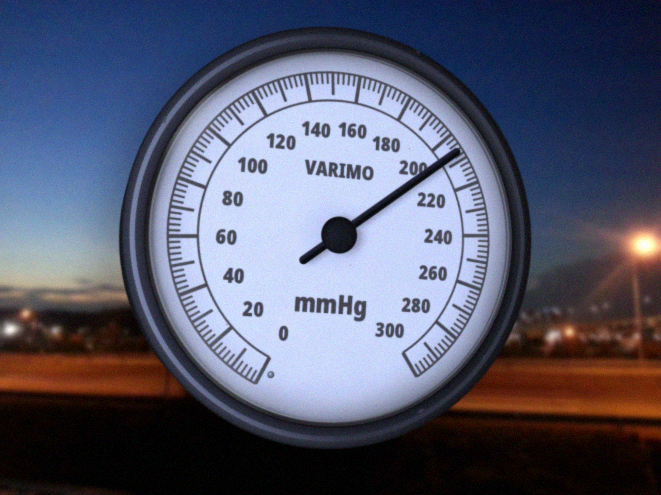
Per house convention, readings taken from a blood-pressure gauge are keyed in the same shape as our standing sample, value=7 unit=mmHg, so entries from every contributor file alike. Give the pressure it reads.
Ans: value=206 unit=mmHg
